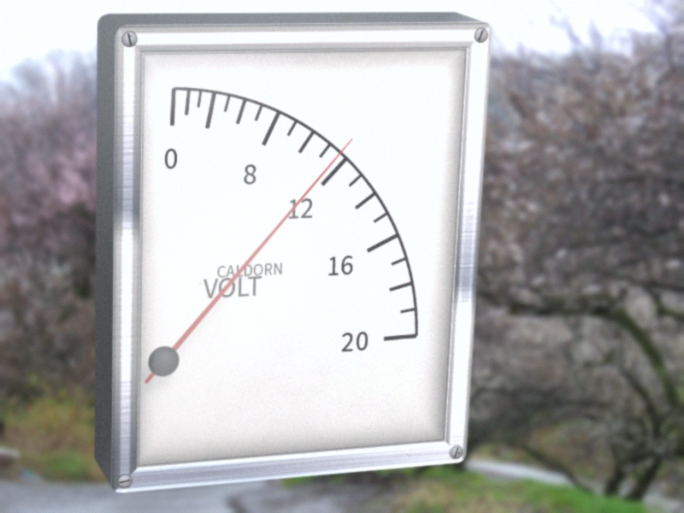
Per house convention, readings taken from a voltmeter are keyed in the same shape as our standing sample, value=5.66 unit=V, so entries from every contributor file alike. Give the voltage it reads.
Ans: value=11.5 unit=V
